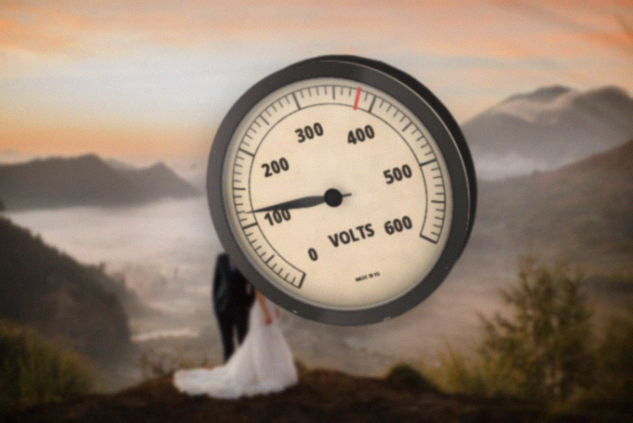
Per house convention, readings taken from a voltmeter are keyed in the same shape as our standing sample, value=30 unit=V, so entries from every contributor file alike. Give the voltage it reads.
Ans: value=120 unit=V
